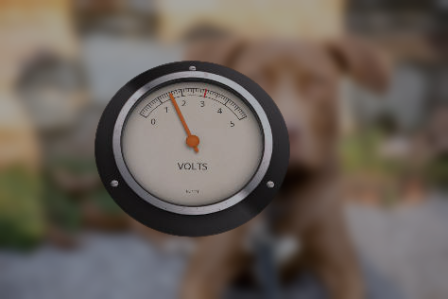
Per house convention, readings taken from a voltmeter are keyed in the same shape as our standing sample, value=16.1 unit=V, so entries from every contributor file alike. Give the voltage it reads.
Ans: value=1.5 unit=V
